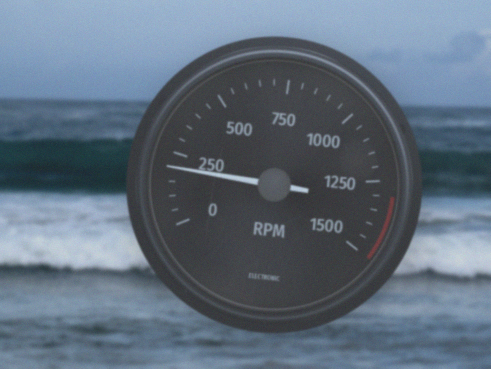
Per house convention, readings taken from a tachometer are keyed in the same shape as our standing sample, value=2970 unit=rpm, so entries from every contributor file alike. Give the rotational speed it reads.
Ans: value=200 unit=rpm
